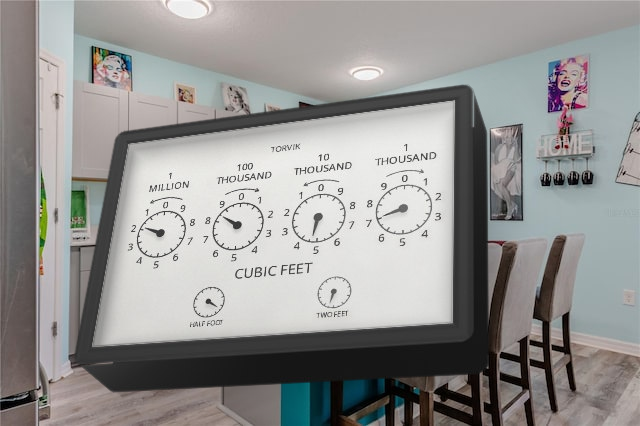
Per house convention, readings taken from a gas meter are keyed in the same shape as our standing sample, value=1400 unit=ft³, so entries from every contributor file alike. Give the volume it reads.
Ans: value=184700 unit=ft³
